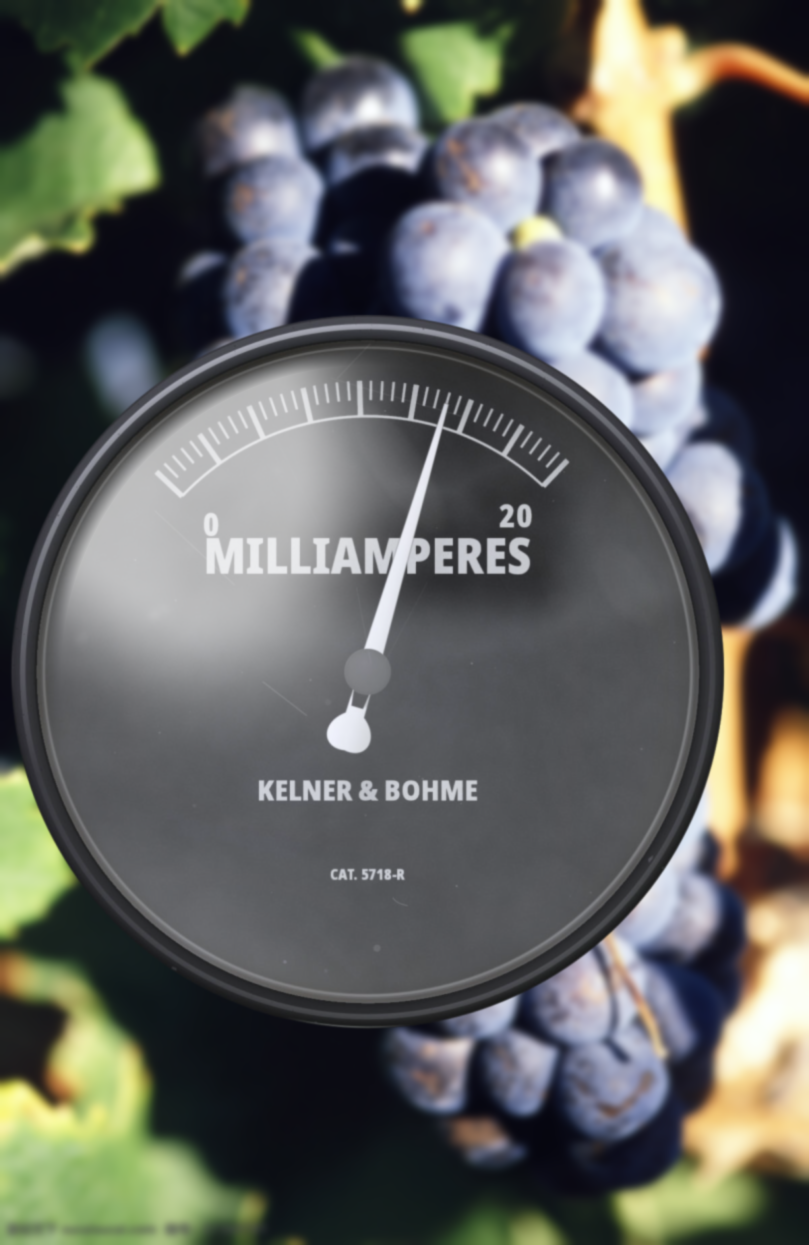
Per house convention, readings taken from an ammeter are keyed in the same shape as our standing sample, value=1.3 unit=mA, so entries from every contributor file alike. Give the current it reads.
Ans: value=14 unit=mA
